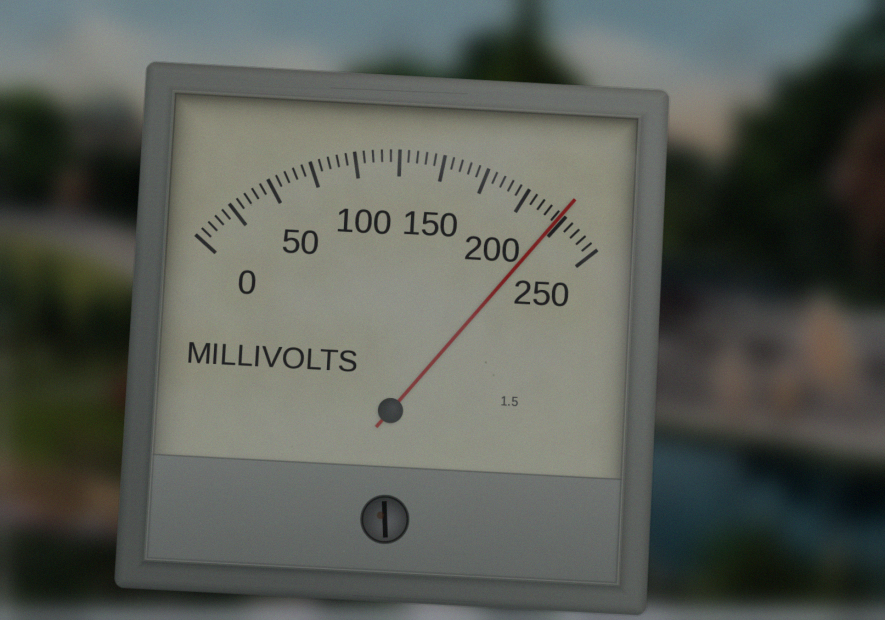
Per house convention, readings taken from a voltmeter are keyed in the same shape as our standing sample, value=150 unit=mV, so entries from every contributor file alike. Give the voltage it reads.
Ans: value=222.5 unit=mV
